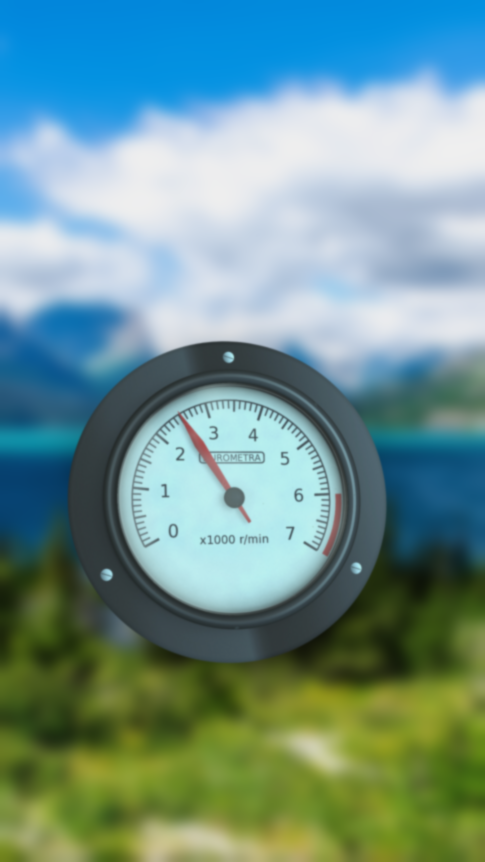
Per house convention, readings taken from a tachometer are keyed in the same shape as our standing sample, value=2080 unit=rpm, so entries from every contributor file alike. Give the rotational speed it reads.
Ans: value=2500 unit=rpm
